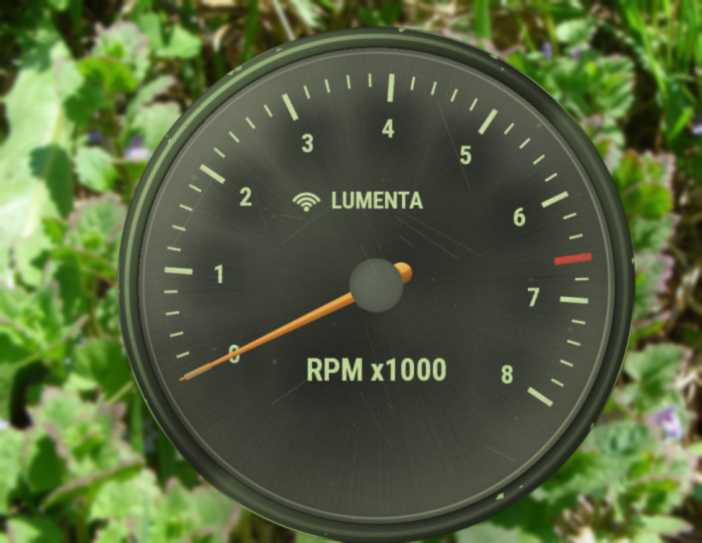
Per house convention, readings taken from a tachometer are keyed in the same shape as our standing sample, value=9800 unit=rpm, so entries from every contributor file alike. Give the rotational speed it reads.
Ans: value=0 unit=rpm
